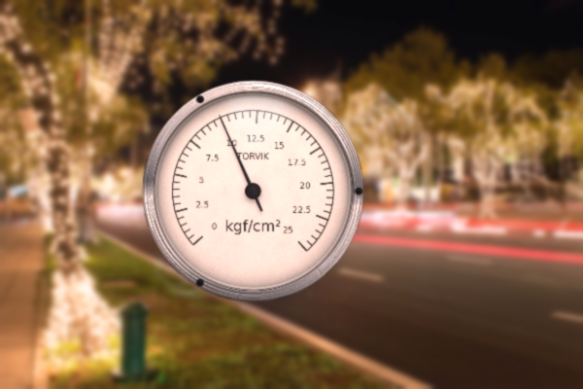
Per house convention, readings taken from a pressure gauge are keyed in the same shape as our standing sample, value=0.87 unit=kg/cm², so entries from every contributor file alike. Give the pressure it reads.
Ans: value=10 unit=kg/cm²
